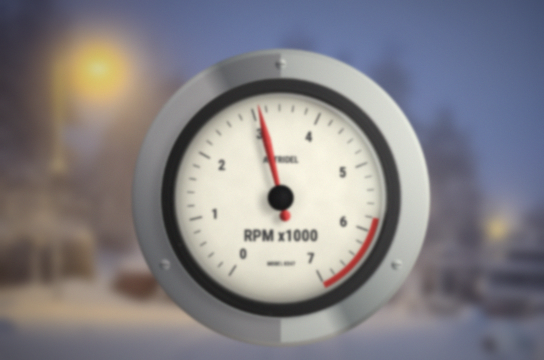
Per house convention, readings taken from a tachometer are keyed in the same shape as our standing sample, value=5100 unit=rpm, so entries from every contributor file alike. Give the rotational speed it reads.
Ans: value=3100 unit=rpm
